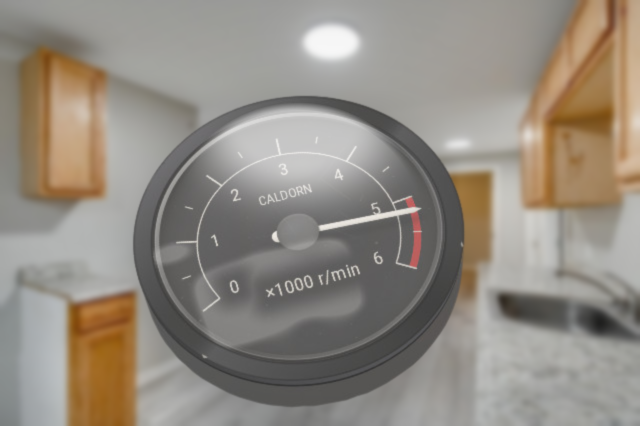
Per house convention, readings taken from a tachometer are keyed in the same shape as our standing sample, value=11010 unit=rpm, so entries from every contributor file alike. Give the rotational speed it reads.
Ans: value=5250 unit=rpm
